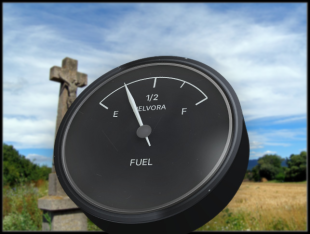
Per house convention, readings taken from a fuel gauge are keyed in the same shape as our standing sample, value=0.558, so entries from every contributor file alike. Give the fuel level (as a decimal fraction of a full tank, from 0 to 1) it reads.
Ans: value=0.25
